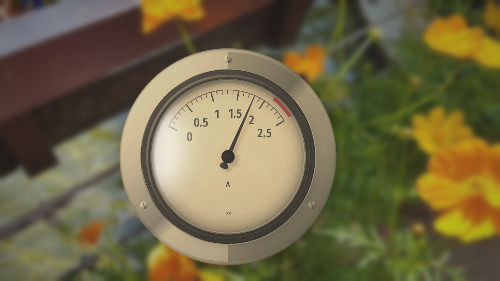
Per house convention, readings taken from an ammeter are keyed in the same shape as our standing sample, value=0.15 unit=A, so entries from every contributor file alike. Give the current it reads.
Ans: value=1.8 unit=A
